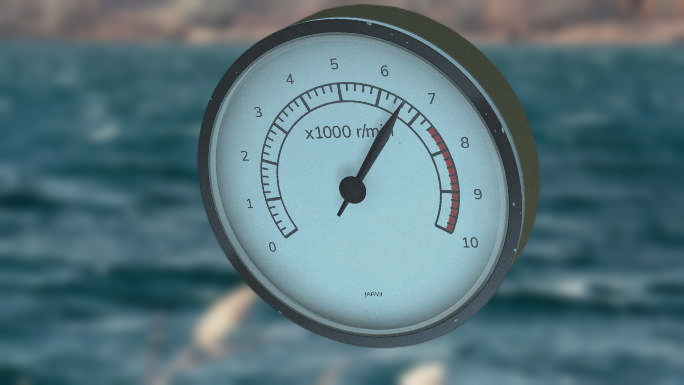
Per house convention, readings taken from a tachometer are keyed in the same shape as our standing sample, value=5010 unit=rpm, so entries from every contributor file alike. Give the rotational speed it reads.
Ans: value=6600 unit=rpm
